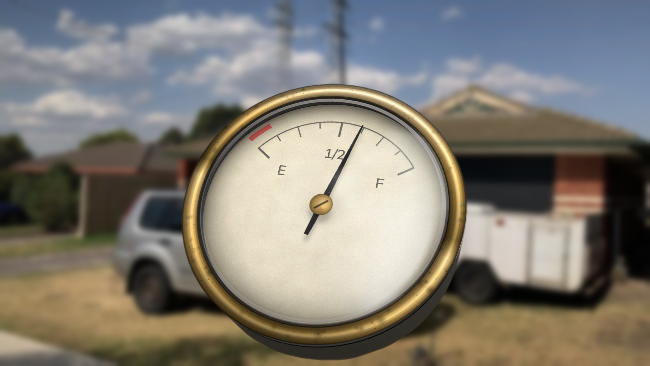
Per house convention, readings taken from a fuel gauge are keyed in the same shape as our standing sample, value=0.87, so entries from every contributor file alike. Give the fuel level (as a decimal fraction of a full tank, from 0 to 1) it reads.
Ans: value=0.625
